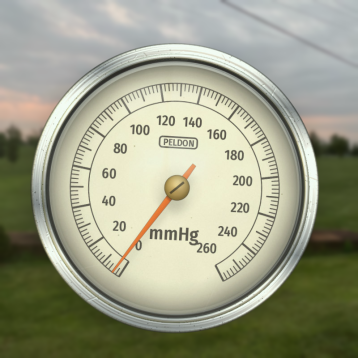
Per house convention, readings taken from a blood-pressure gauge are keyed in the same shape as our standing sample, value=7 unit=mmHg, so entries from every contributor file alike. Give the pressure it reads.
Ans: value=4 unit=mmHg
